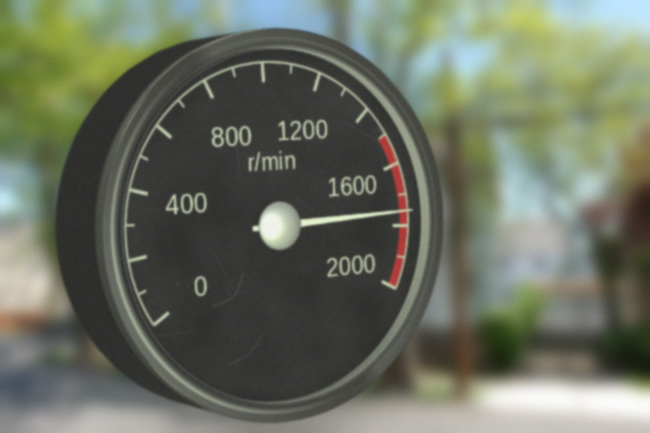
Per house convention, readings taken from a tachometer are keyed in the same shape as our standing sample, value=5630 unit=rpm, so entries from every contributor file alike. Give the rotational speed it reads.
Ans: value=1750 unit=rpm
